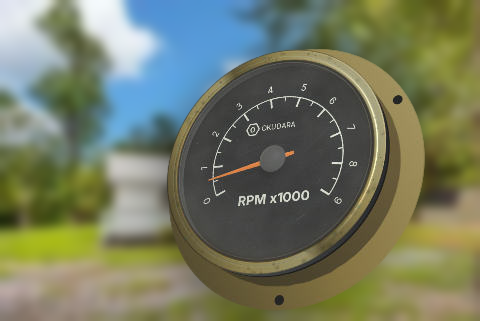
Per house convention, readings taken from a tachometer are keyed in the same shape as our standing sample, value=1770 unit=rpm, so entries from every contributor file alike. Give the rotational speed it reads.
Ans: value=500 unit=rpm
